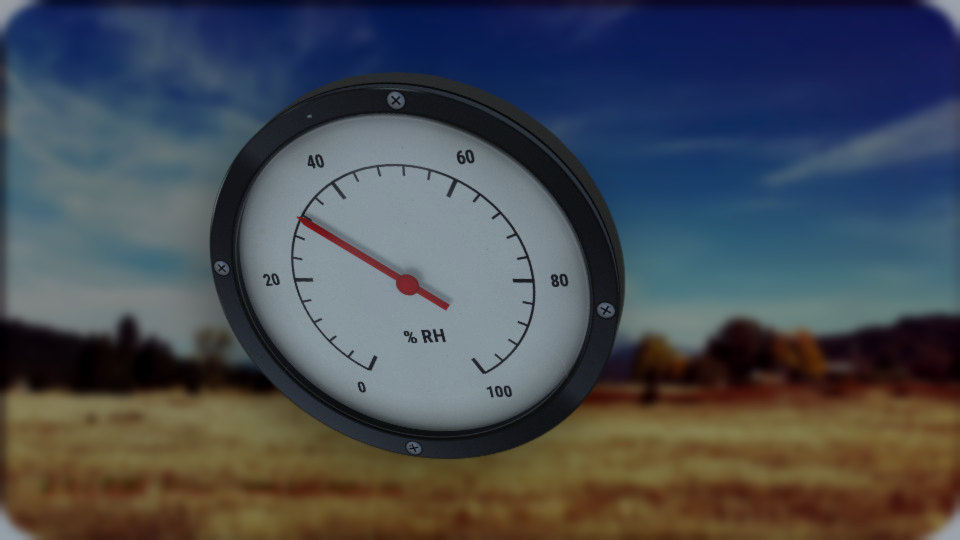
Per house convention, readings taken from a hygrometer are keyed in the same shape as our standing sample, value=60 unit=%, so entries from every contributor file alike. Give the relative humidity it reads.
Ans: value=32 unit=%
